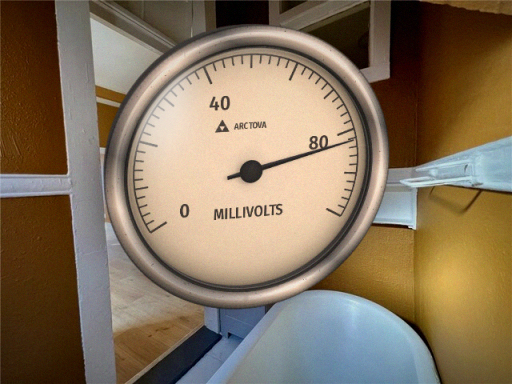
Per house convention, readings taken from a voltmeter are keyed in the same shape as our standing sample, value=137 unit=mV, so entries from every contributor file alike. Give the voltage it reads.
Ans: value=82 unit=mV
